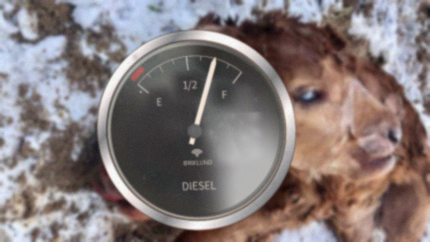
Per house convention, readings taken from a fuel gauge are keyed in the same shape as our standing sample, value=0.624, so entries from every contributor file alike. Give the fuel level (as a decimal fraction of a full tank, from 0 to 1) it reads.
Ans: value=0.75
